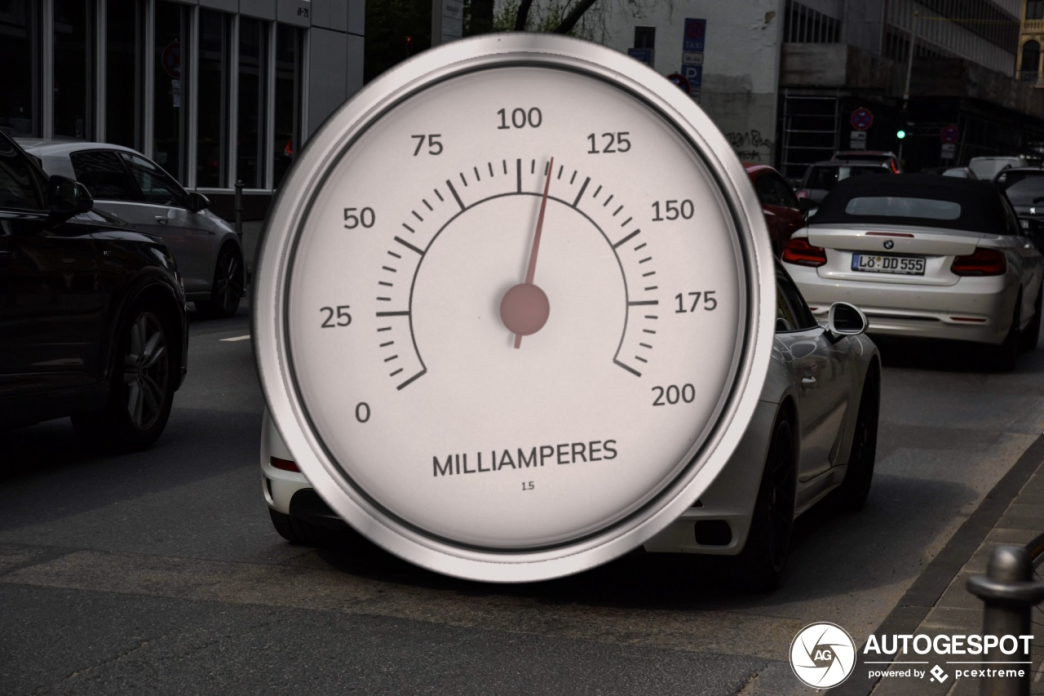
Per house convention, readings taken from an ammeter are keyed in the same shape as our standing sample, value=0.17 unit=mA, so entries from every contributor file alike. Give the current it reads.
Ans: value=110 unit=mA
